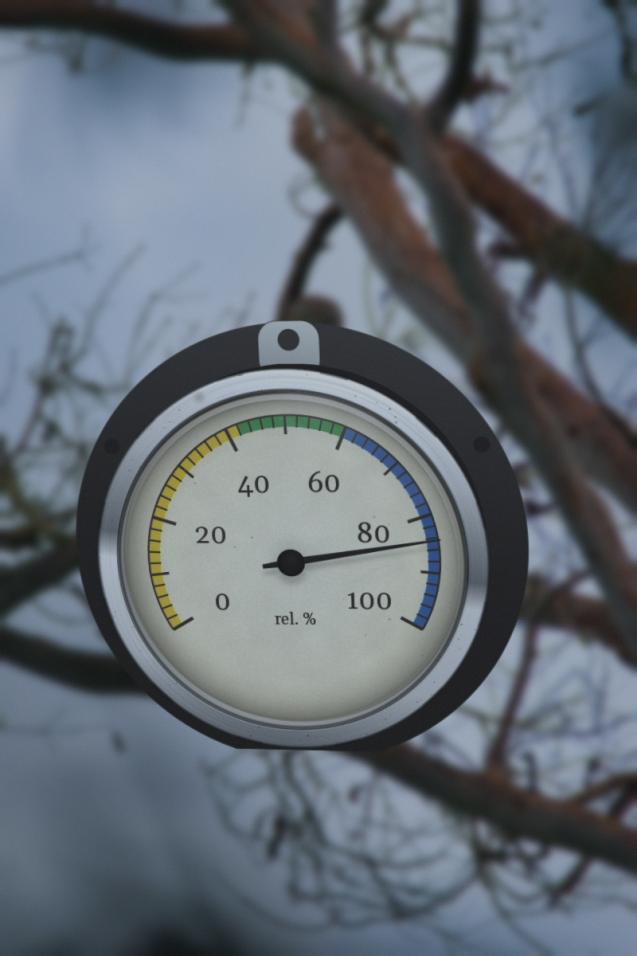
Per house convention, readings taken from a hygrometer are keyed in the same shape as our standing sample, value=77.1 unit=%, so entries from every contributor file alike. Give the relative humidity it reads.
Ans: value=84 unit=%
